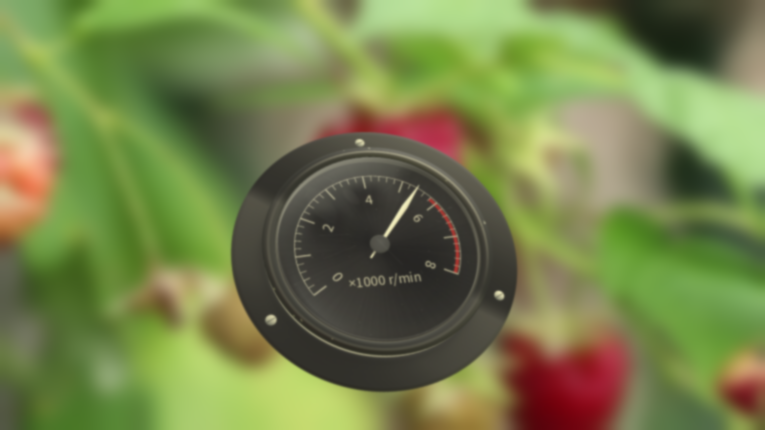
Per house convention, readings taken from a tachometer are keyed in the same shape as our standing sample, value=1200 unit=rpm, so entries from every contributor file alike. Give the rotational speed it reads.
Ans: value=5400 unit=rpm
